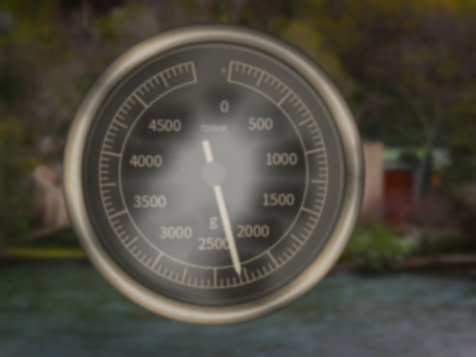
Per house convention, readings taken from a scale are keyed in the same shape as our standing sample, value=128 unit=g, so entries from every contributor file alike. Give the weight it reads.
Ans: value=2300 unit=g
